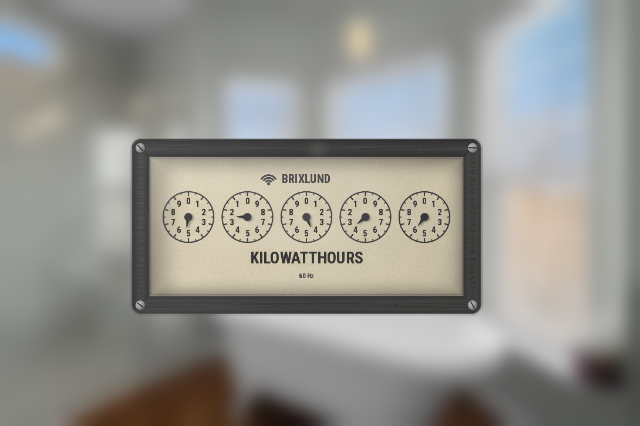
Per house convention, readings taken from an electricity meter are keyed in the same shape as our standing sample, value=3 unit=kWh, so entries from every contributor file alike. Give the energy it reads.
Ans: value=52436 unit=kWh
